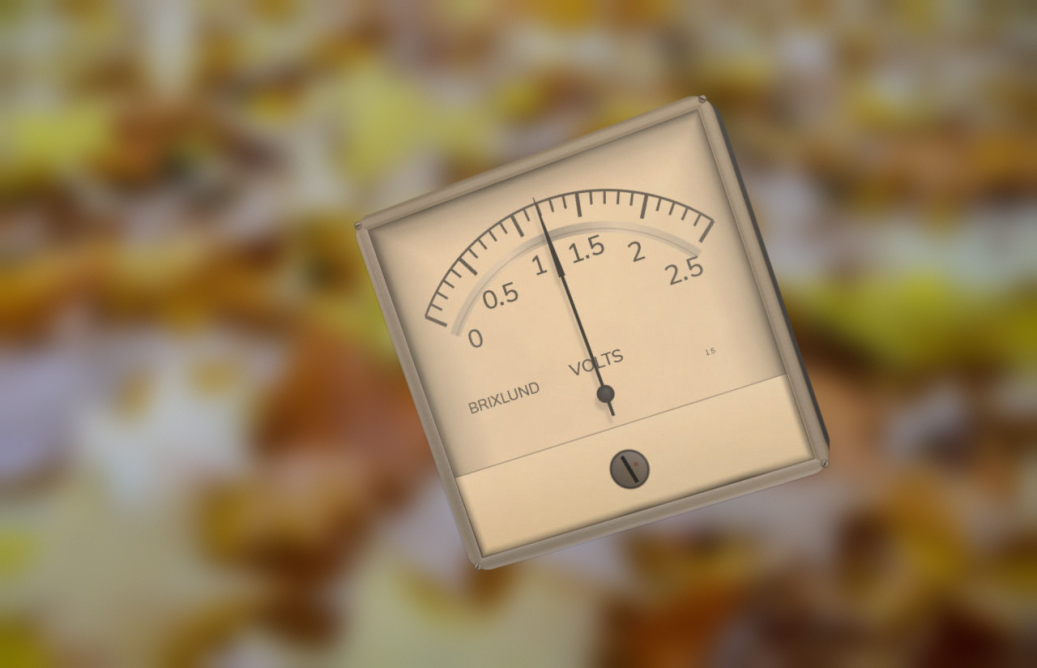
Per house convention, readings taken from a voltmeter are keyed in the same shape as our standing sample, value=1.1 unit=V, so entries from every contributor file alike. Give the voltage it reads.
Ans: value=1.2 unit=V
